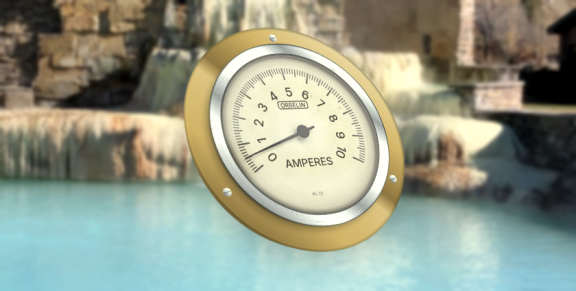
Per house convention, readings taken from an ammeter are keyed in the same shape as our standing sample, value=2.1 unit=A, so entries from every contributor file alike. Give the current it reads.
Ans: value=0.5 unit=A
